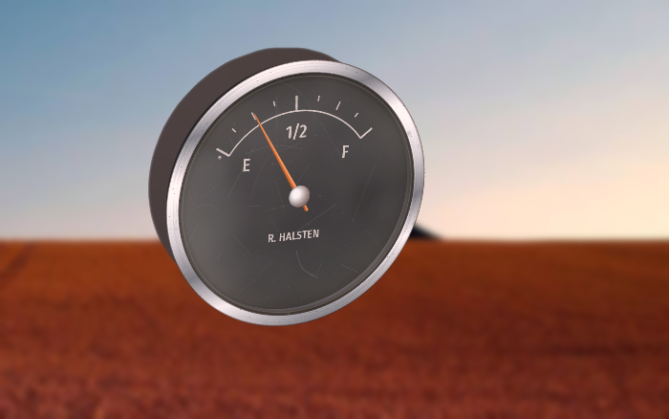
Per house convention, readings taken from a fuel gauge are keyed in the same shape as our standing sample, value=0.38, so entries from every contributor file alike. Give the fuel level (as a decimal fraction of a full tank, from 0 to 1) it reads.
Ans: value=0.25
